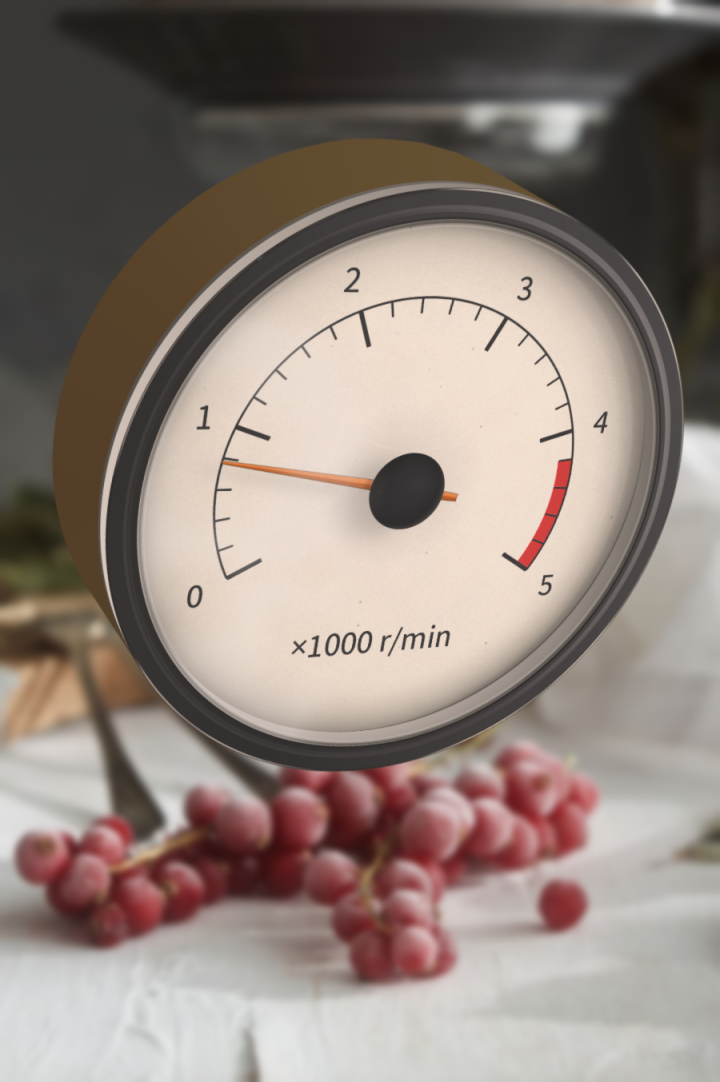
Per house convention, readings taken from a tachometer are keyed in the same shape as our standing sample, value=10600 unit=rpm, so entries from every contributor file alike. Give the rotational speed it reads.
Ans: value=800 unit=rpm
